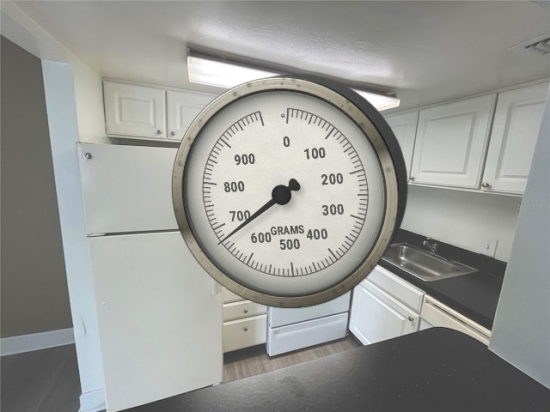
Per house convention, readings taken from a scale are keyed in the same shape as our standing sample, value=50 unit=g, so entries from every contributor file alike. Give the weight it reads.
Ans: value=670 unit=g
